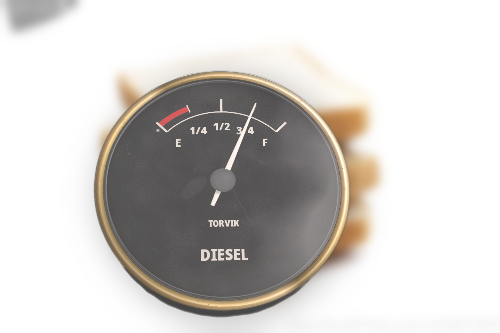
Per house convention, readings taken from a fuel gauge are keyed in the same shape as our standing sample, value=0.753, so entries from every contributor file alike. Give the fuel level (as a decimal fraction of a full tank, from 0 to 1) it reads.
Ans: value=0.75
